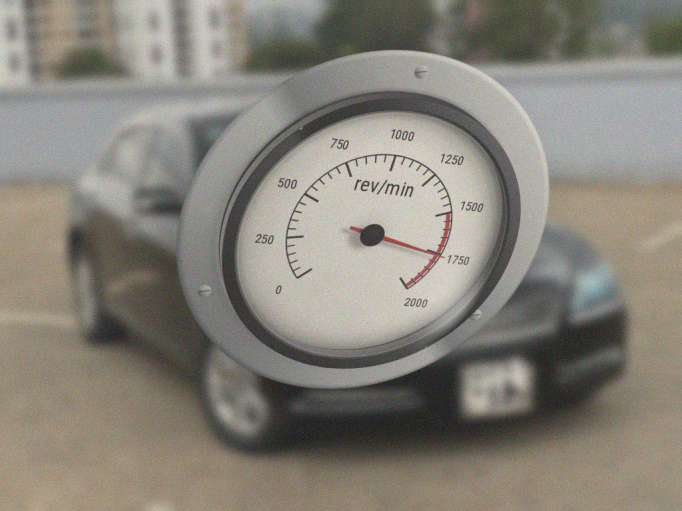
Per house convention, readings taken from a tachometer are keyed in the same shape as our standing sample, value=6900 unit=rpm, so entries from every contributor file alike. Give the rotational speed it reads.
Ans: value=1750 unit=rpm
